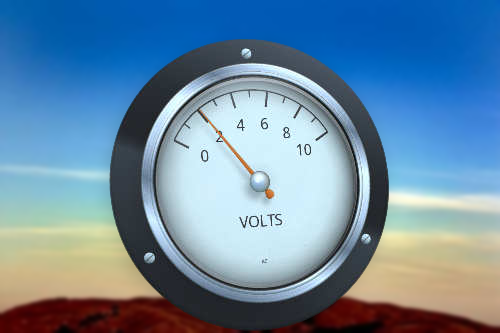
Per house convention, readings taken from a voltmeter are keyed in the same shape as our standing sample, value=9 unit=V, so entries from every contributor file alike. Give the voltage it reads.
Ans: value=2 unit=V
